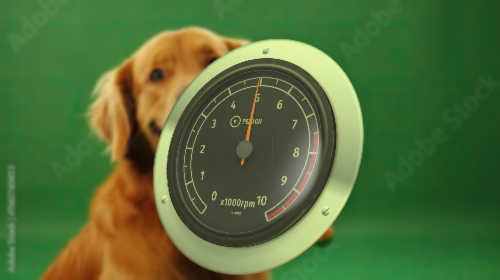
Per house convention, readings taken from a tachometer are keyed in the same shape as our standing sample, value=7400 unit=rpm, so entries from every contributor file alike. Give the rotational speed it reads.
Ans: value=5000 unit=rpm
